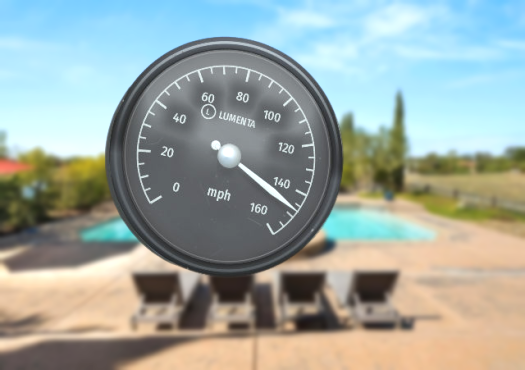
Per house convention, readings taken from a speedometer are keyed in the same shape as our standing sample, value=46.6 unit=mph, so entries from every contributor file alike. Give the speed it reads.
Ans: value=147.5 unit=mph
